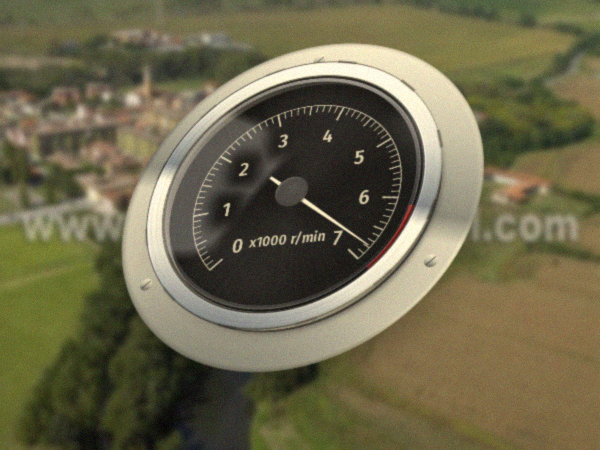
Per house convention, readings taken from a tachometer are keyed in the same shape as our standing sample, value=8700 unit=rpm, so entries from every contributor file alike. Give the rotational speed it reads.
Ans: value=6800 unit=rpm
